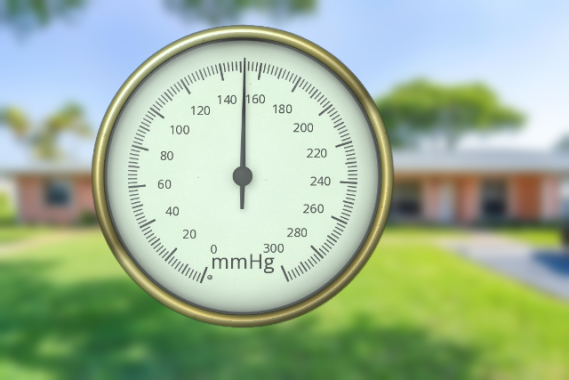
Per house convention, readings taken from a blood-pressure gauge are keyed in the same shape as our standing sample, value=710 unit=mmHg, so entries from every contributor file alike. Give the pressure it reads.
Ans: value=152 unit=mmHg
